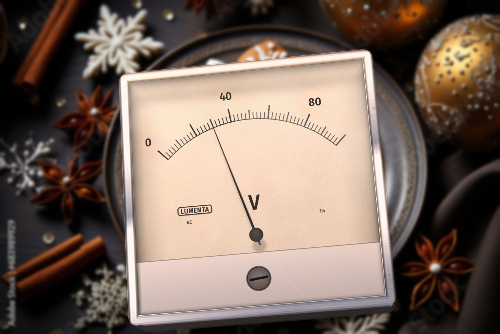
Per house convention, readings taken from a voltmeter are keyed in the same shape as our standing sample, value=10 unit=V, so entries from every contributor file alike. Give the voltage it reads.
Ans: value=30 unit=V
